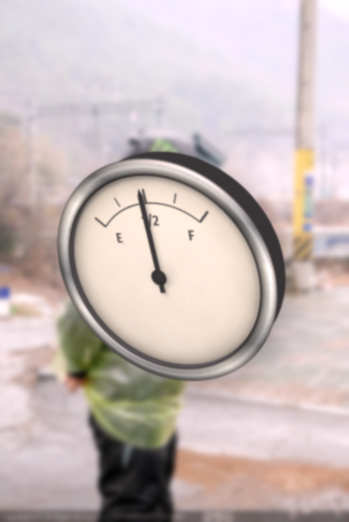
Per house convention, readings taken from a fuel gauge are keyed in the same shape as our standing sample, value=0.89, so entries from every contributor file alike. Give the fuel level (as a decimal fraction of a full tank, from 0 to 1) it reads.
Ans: value=0.5
